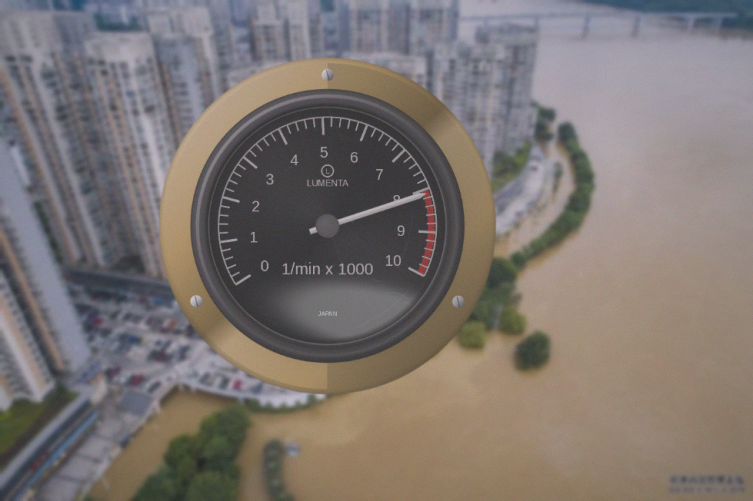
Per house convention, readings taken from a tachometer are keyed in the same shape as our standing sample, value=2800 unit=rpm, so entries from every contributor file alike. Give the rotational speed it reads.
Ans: value=8100 unit=rpm
